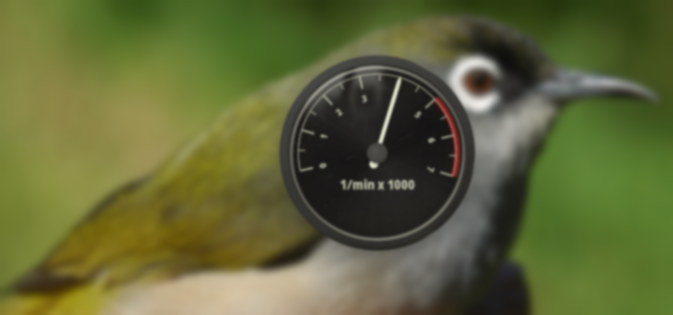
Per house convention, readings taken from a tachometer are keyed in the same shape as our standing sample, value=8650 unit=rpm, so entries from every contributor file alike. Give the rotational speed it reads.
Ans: value=4000 unit=rpm
